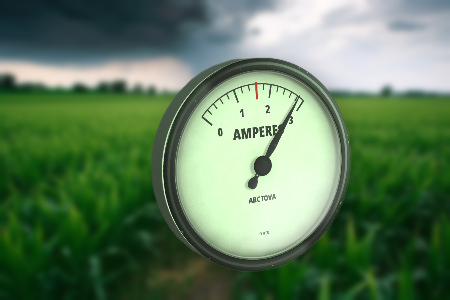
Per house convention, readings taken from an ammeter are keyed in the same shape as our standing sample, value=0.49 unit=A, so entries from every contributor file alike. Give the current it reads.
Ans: value=2.8 unit=A
